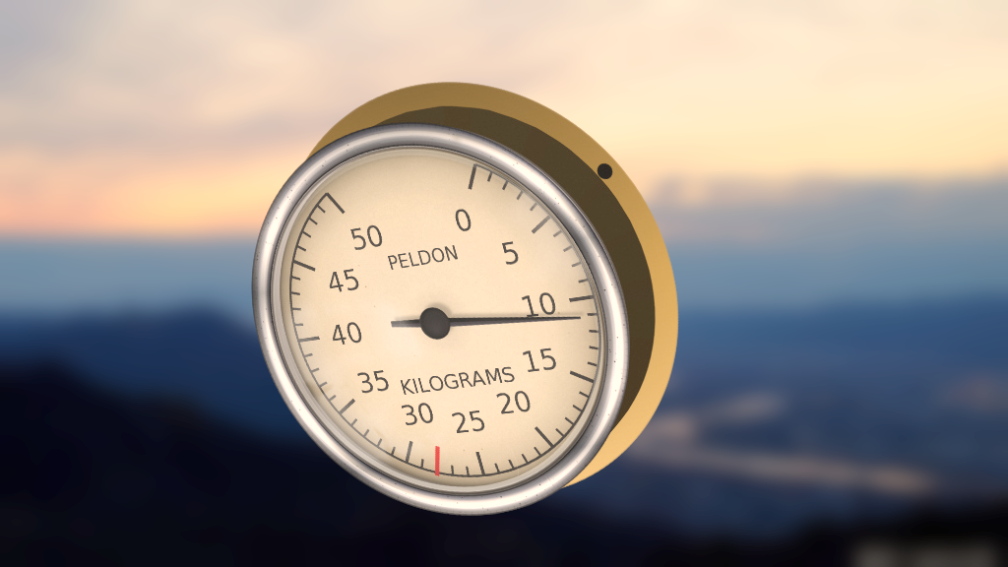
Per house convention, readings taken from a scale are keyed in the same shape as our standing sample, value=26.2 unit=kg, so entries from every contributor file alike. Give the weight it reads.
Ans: value=11 unit=kg
